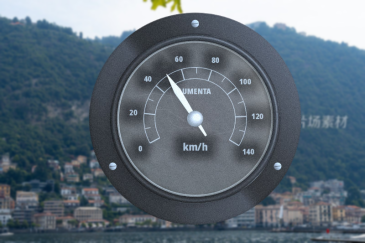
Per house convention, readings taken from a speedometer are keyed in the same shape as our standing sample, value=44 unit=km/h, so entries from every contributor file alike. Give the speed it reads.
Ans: value=50 unit=km/h
